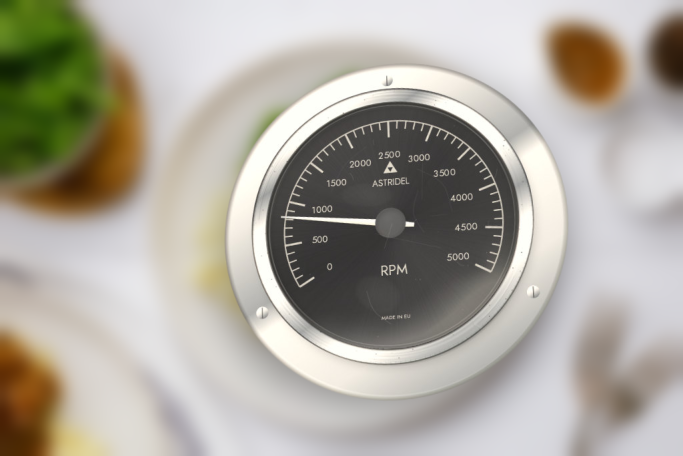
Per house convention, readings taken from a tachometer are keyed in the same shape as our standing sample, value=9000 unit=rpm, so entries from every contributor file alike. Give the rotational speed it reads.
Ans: value=800 unit=rpm
